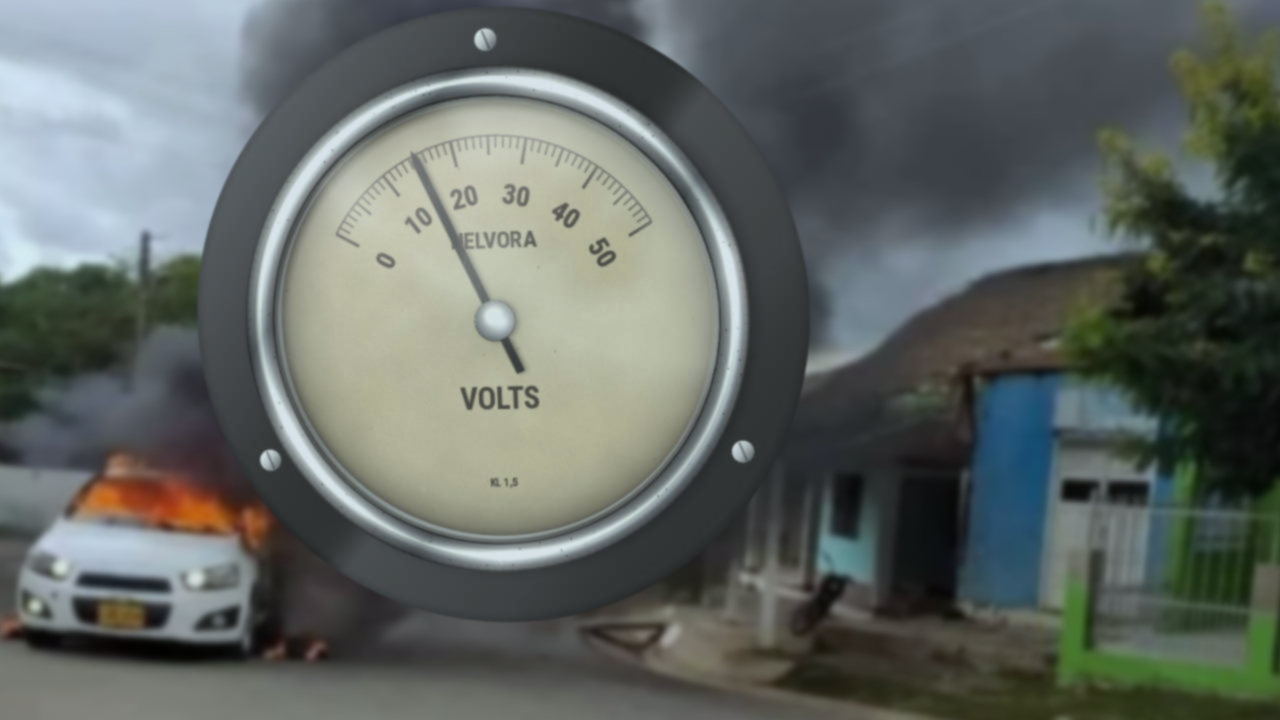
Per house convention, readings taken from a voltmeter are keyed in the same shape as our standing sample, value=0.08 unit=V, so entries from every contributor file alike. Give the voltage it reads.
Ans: value=15 unit=V
